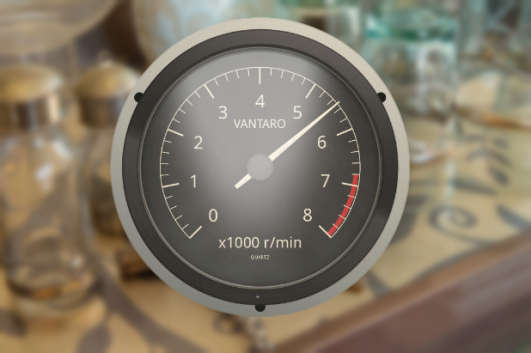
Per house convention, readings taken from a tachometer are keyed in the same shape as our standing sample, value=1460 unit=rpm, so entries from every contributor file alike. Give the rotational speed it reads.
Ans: value=5500 unit=rpm
